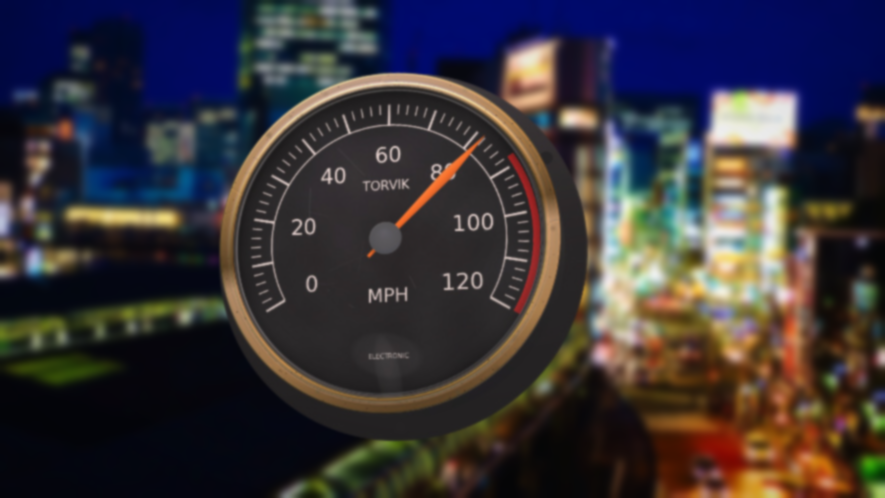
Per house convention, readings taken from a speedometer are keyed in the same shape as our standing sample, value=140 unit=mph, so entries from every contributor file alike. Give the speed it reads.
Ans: value=82 unit=mph
